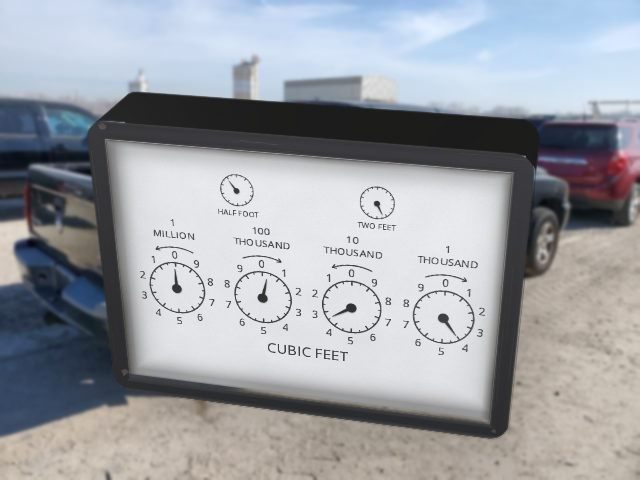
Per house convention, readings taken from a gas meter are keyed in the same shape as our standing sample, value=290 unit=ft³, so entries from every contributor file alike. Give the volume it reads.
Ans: value=3400 unit=ft³
